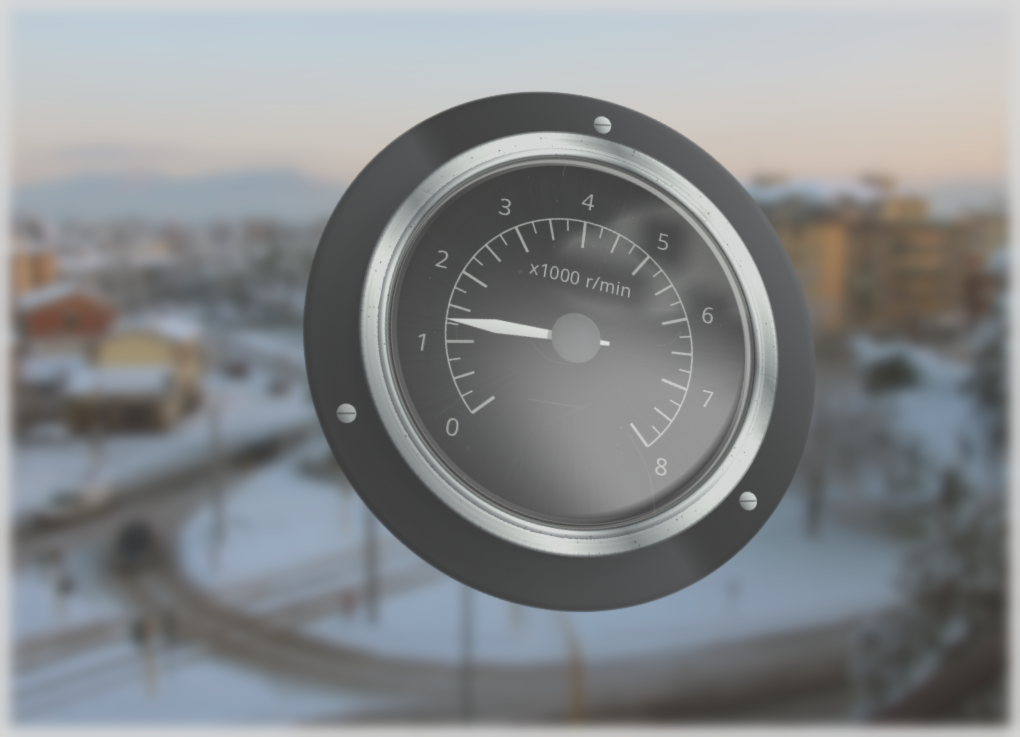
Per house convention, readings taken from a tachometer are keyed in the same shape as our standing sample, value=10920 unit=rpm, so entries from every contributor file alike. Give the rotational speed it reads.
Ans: value=1250 unit=rpm
